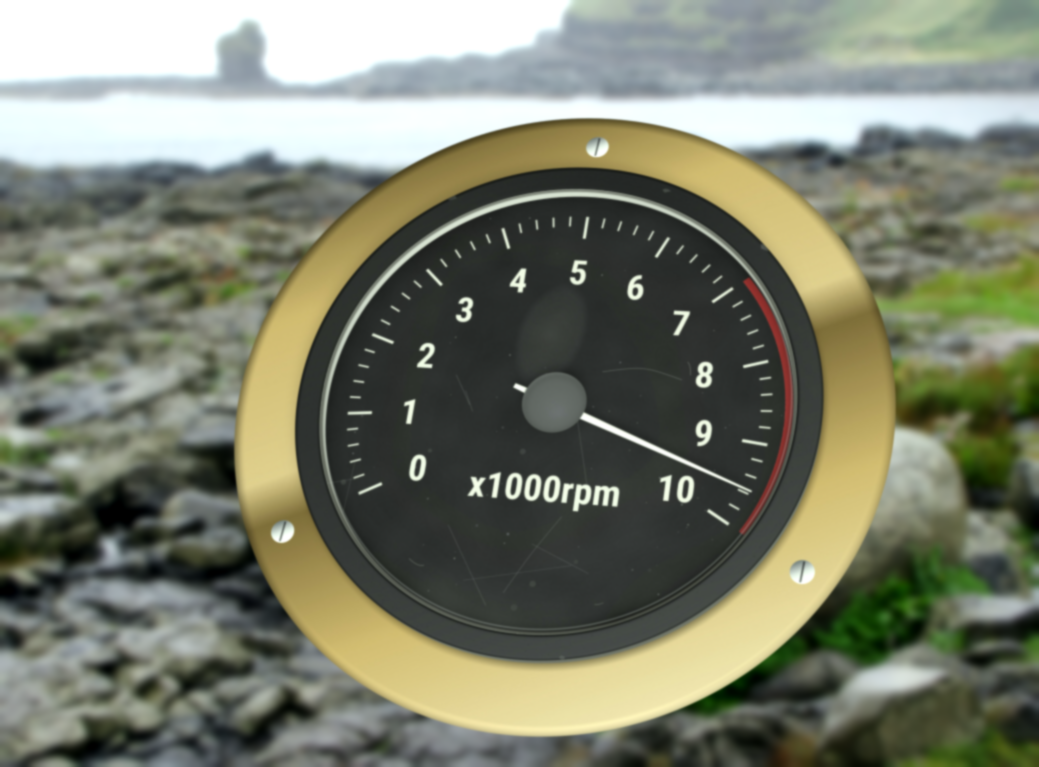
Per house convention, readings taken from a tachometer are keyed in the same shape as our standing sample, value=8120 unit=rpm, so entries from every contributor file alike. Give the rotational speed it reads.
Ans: value=9600 unit=rpm
